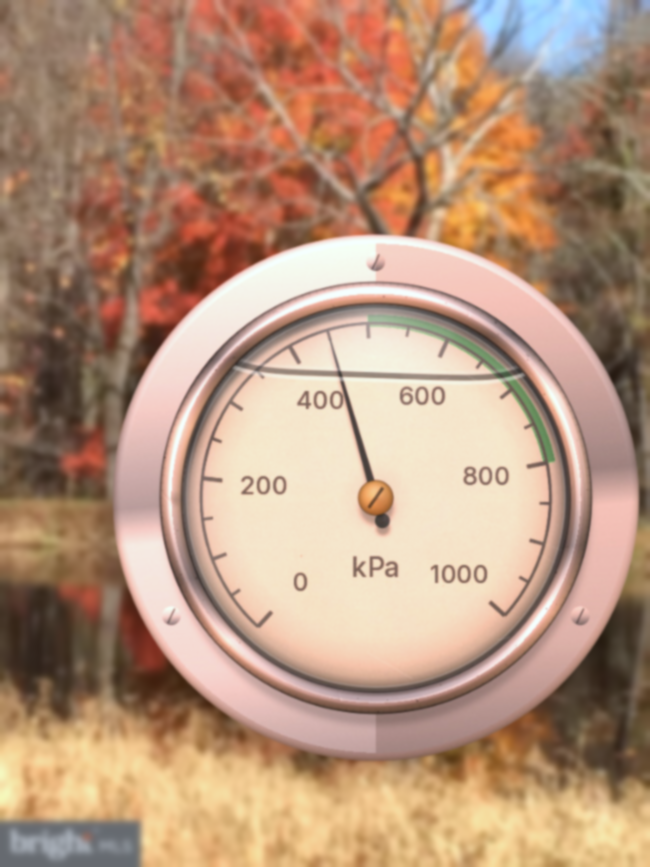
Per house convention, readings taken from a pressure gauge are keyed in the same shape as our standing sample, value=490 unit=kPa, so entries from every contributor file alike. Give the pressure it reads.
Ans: value=450 unit=kPa
